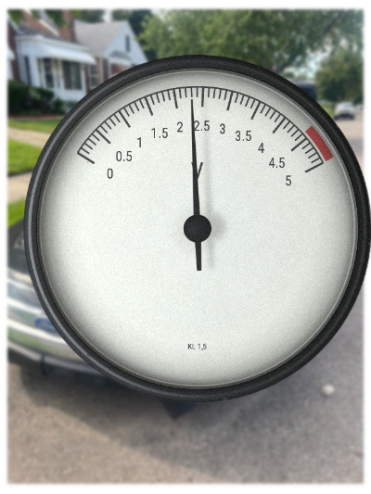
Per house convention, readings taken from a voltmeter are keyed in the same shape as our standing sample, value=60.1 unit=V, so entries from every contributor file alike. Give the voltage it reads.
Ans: value=2.3 unit=V
